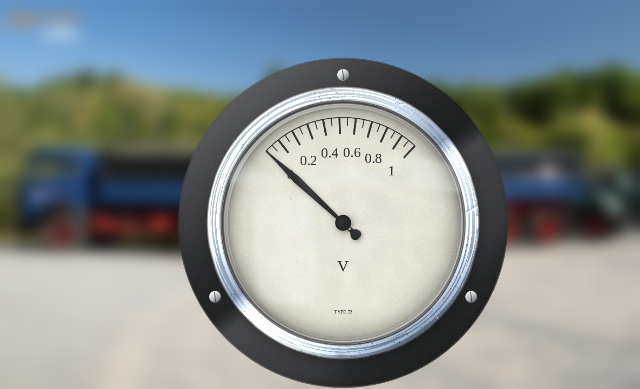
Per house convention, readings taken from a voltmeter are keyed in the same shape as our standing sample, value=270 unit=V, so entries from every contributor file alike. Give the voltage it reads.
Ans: value=0 unit=V
